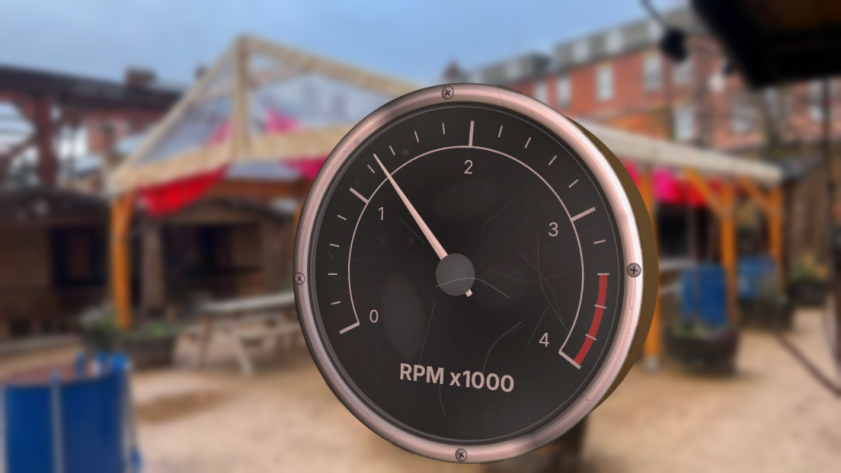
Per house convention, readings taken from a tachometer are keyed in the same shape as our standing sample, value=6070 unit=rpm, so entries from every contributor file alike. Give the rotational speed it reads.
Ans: value=1300 unit=rpm
